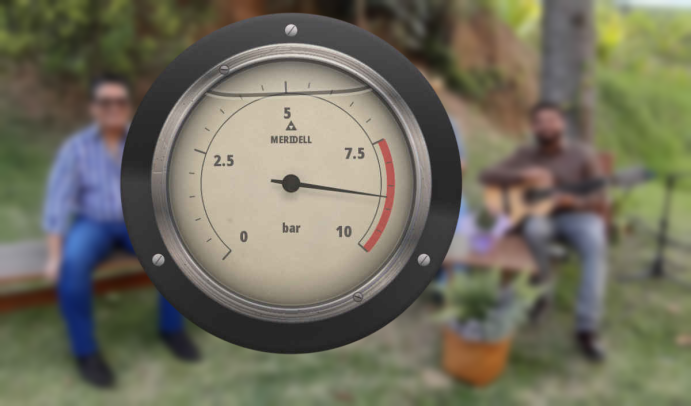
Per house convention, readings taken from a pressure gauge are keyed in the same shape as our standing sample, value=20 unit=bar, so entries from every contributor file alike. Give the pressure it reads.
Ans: value=8.75 unit=bar
